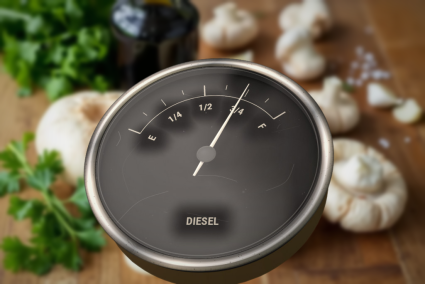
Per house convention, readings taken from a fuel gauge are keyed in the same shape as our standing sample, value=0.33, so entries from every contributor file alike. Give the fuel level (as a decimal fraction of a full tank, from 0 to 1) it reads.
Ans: value=0.75
